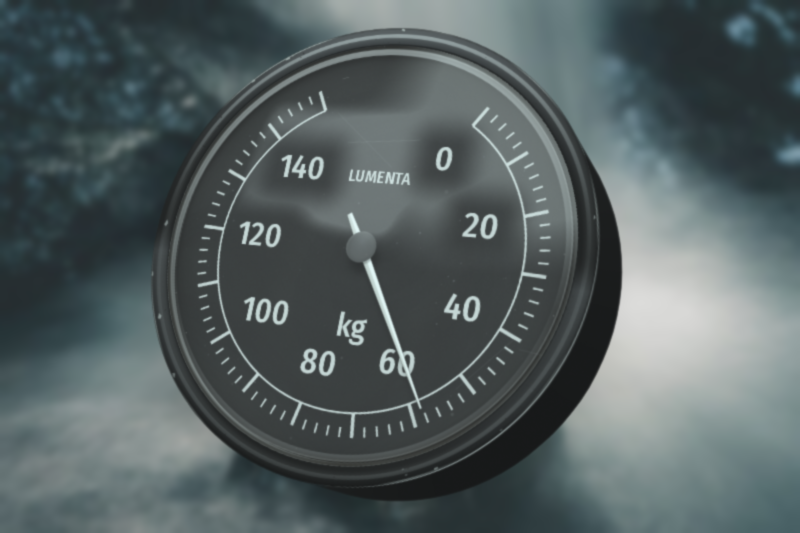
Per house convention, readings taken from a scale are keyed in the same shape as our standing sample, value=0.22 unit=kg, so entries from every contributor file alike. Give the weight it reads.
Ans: value=58 unit=kg
